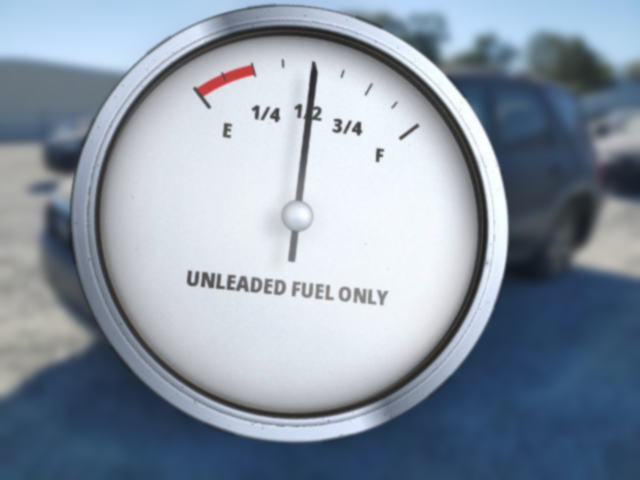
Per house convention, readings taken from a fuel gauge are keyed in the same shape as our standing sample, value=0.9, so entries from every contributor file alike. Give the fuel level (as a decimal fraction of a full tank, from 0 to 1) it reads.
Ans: value=0.5
